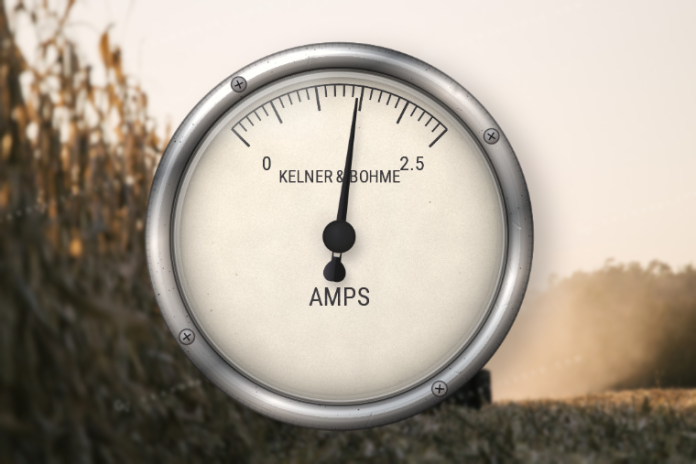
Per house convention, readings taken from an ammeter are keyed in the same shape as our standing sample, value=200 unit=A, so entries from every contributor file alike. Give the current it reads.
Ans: value=1.45 unit=A
